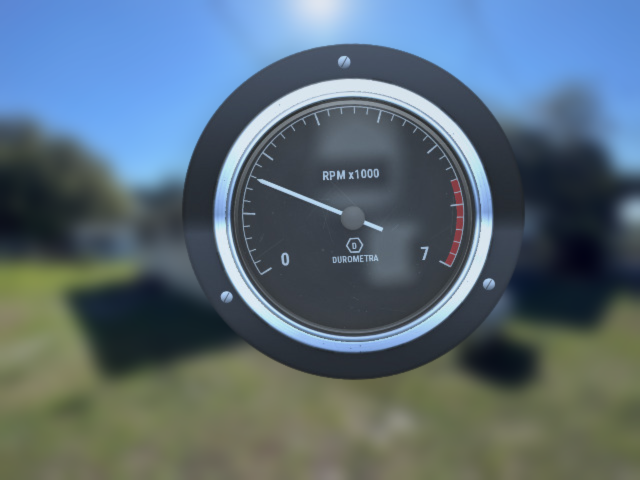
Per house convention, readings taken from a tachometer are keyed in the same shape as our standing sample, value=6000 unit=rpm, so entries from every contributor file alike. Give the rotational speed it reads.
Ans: value=1600 unit=rpm
